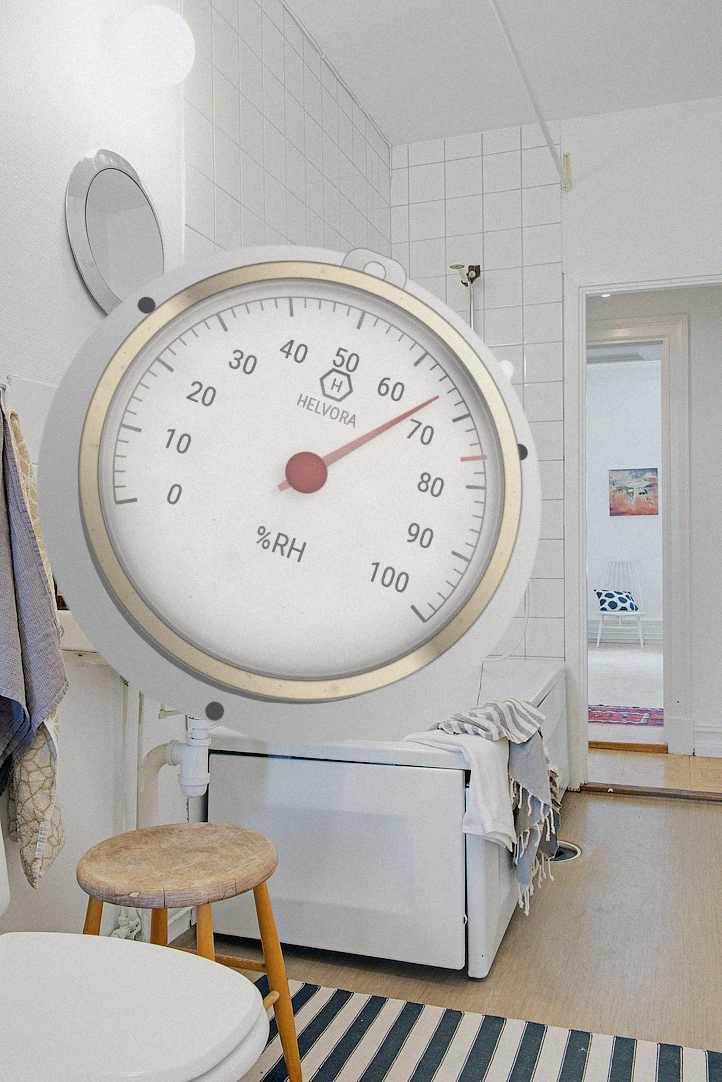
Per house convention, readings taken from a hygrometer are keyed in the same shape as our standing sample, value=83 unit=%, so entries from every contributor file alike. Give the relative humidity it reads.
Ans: value=66 unit=%
